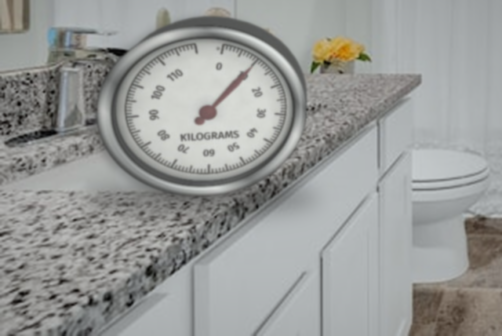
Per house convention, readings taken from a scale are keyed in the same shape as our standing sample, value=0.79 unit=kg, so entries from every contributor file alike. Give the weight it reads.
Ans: value=10 unit=kg
